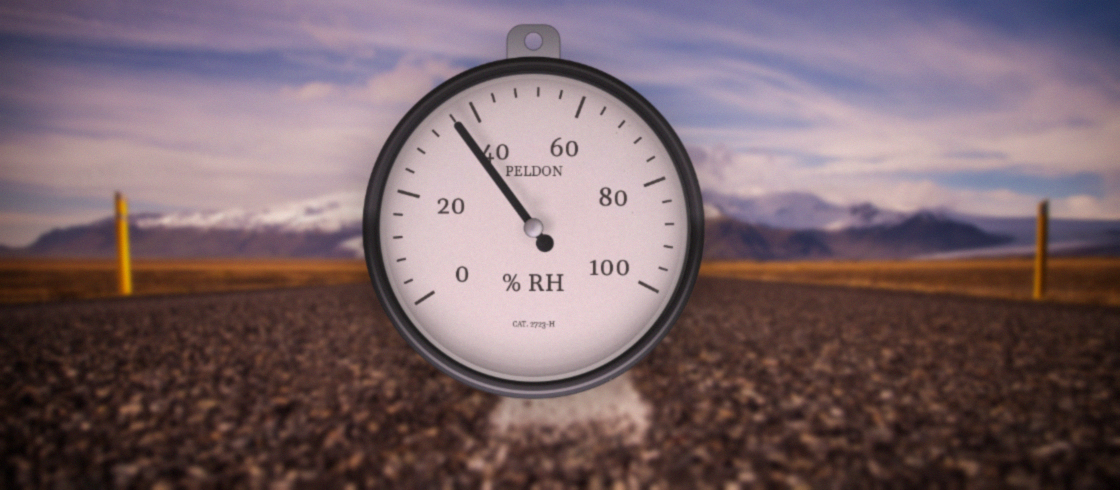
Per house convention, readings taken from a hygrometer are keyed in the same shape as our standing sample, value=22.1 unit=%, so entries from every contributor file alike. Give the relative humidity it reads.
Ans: value=36 unit=%
